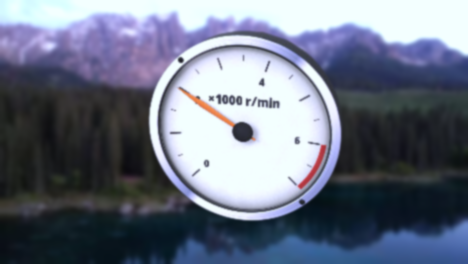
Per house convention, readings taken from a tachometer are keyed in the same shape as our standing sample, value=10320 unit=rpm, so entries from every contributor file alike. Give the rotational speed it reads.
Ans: value=2000 unit=rpm
